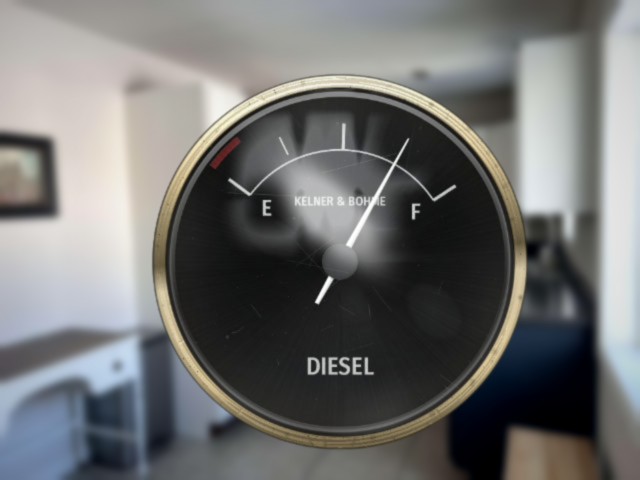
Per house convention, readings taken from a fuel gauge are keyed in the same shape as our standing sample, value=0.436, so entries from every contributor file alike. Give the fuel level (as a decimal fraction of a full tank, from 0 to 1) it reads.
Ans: value=0.75
